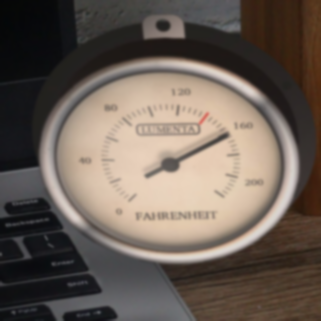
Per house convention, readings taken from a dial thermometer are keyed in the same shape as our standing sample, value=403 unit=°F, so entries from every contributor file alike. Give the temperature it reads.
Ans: value=160 unit=°F
